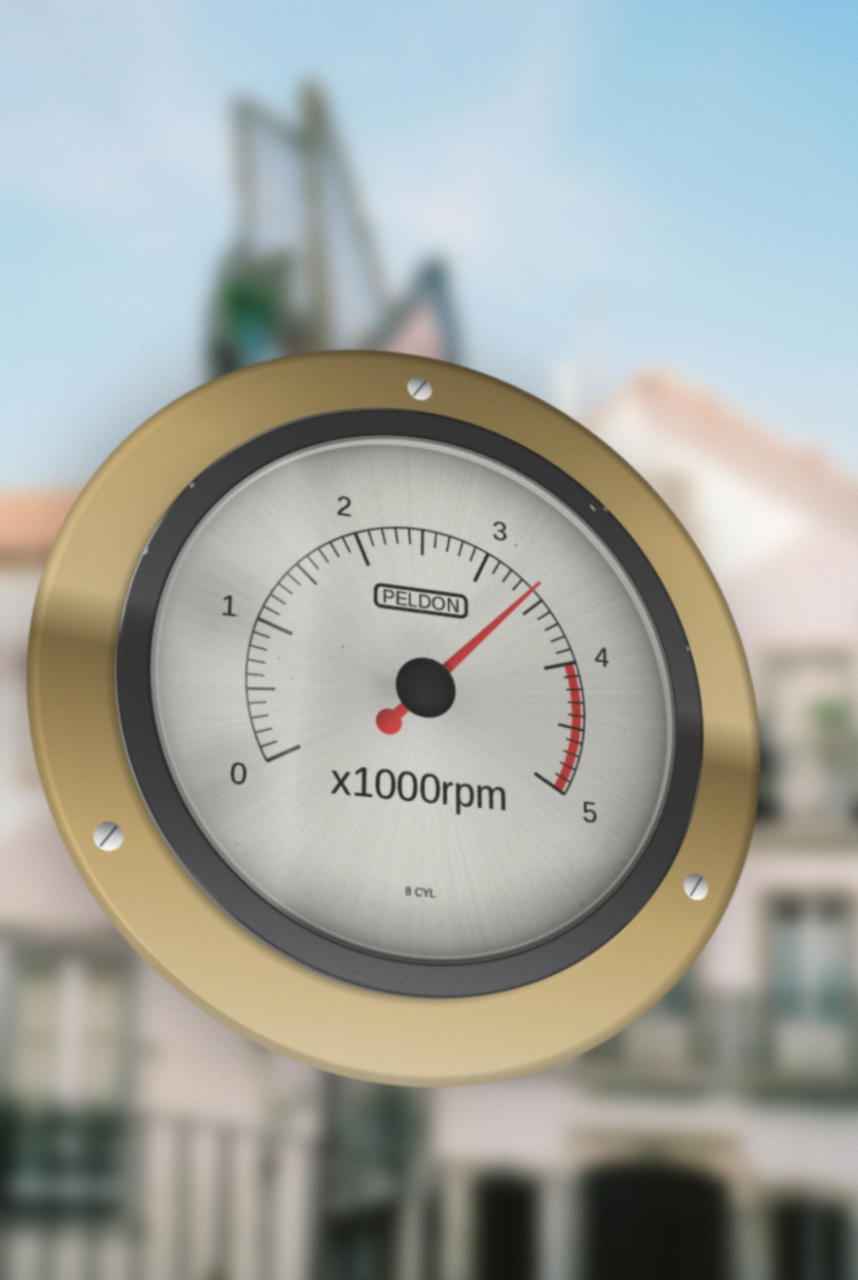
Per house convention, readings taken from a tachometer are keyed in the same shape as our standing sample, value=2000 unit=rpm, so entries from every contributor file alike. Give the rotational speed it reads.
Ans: value=3400 unit=rpm
